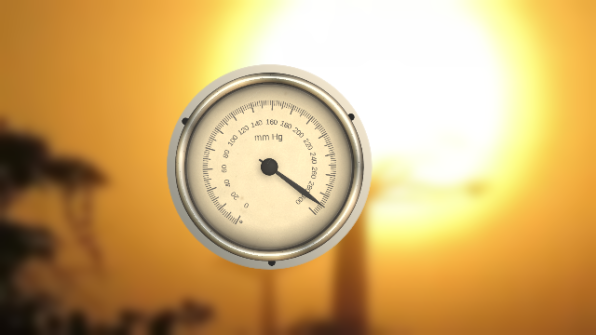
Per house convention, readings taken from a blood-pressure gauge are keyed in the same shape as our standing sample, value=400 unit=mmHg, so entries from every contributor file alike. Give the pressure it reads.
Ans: value=290 unit=mmHg
